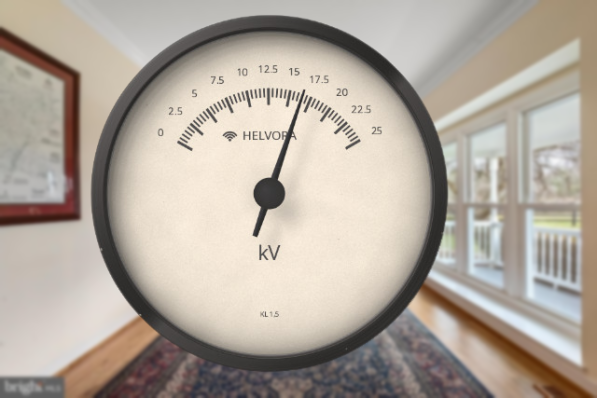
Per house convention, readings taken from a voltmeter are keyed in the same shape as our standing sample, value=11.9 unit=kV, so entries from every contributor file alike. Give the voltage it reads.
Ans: value=16.5 unit=kV
